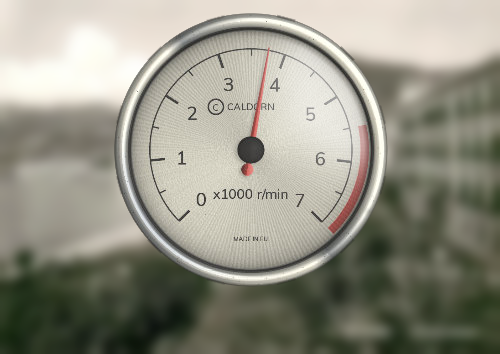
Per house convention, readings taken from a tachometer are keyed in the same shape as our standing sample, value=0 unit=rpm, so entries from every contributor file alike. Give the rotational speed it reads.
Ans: value=3750 unit=rpm
